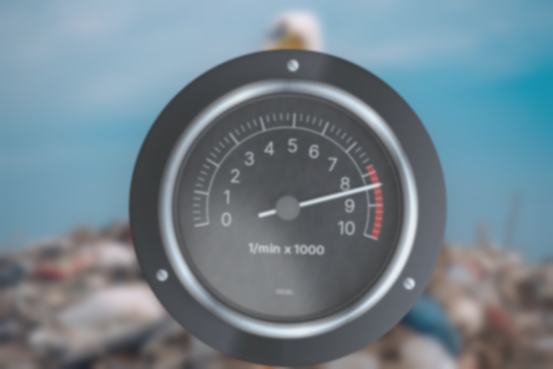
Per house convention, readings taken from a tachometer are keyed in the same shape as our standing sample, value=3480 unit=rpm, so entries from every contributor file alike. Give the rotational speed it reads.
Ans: value=8400 unit=rpm
